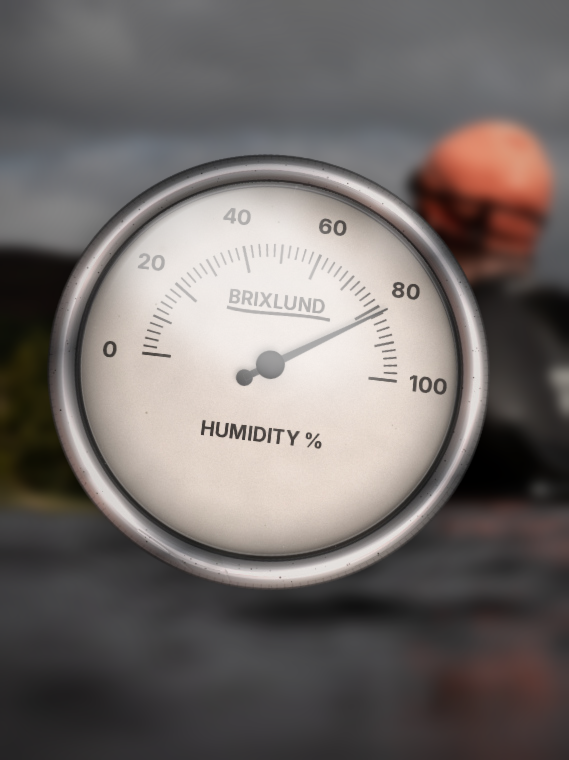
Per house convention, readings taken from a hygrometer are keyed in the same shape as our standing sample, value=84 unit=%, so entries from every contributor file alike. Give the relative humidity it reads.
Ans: value=82 unit=%
